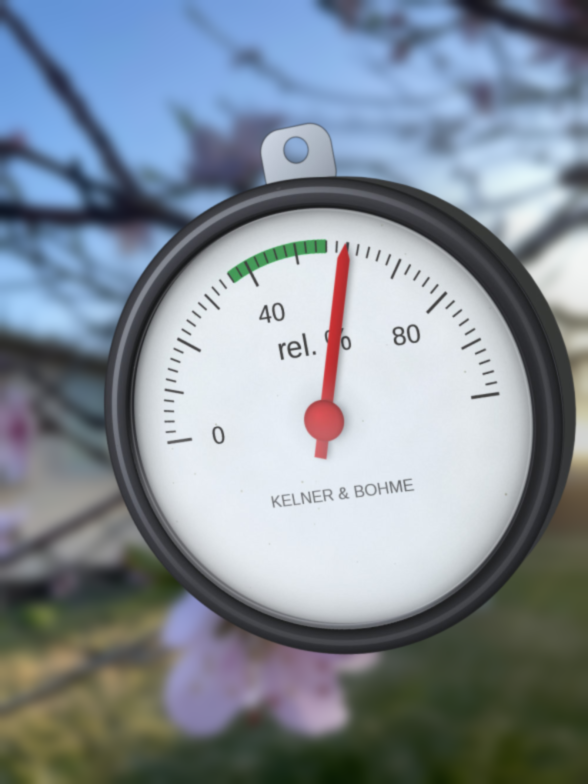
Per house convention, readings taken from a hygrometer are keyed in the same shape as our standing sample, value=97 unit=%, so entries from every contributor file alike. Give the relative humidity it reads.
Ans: value=60 unit=%
